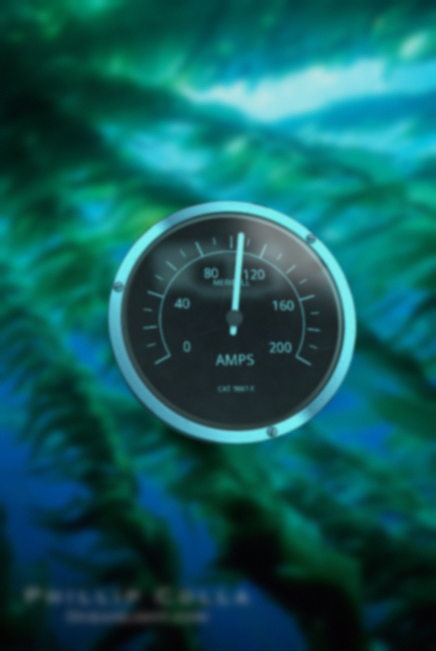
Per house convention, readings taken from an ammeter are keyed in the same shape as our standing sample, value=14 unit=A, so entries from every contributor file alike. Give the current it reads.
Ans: value=105 unit=A
